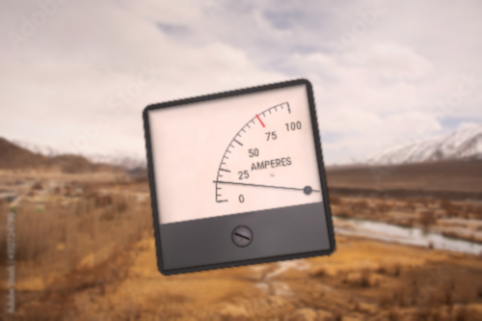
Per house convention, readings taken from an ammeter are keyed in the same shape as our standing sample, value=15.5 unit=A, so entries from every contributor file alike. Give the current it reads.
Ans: value=15 unit=A
